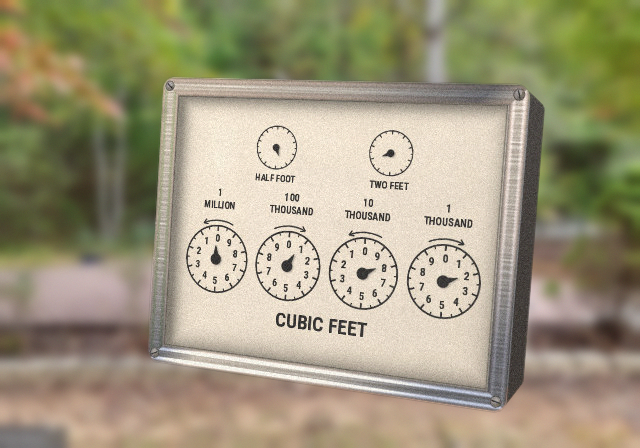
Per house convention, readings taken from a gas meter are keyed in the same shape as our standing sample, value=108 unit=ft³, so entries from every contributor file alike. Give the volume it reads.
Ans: value=8200 unit=ft³
